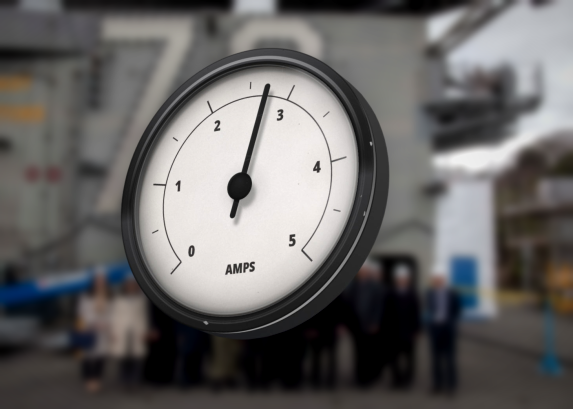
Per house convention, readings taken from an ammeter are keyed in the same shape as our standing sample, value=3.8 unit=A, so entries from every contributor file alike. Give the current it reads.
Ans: value=2.75 unit=A
